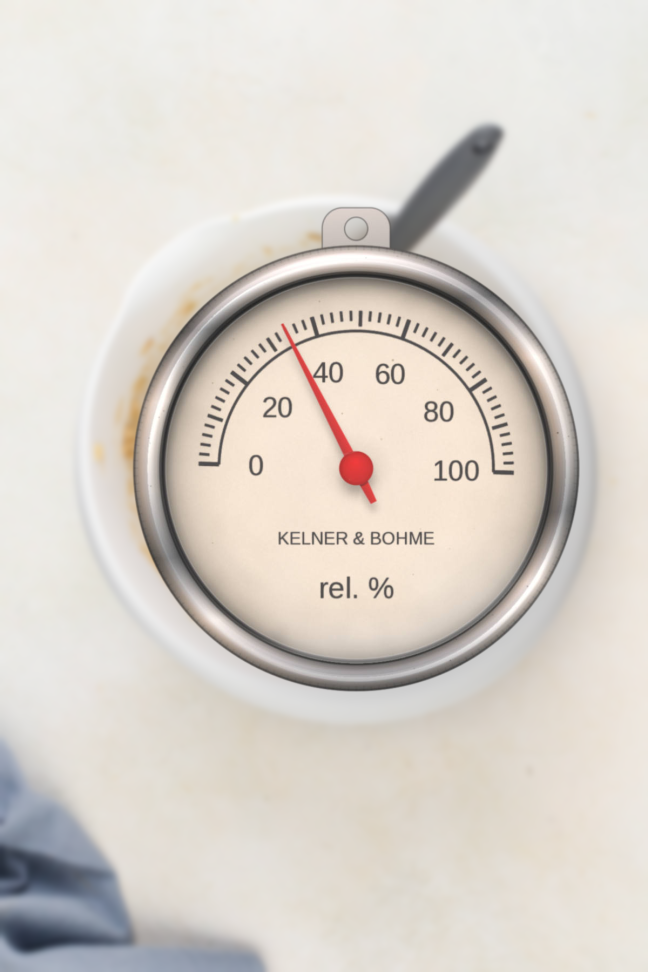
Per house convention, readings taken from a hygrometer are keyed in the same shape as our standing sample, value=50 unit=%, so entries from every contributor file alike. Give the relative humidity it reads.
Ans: value=34 unit=%
